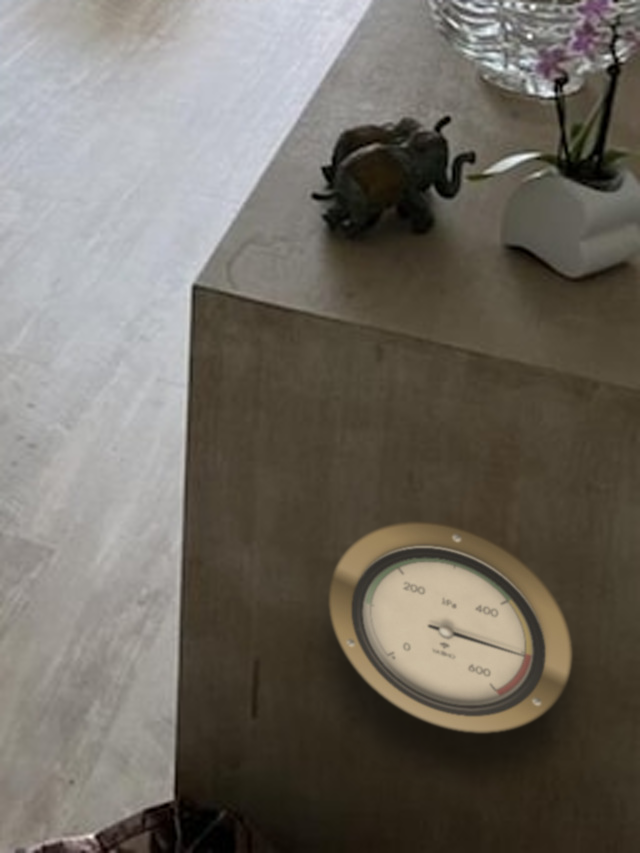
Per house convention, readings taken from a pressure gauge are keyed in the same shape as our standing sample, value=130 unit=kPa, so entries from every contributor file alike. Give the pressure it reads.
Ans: value=500 unit=kPa
